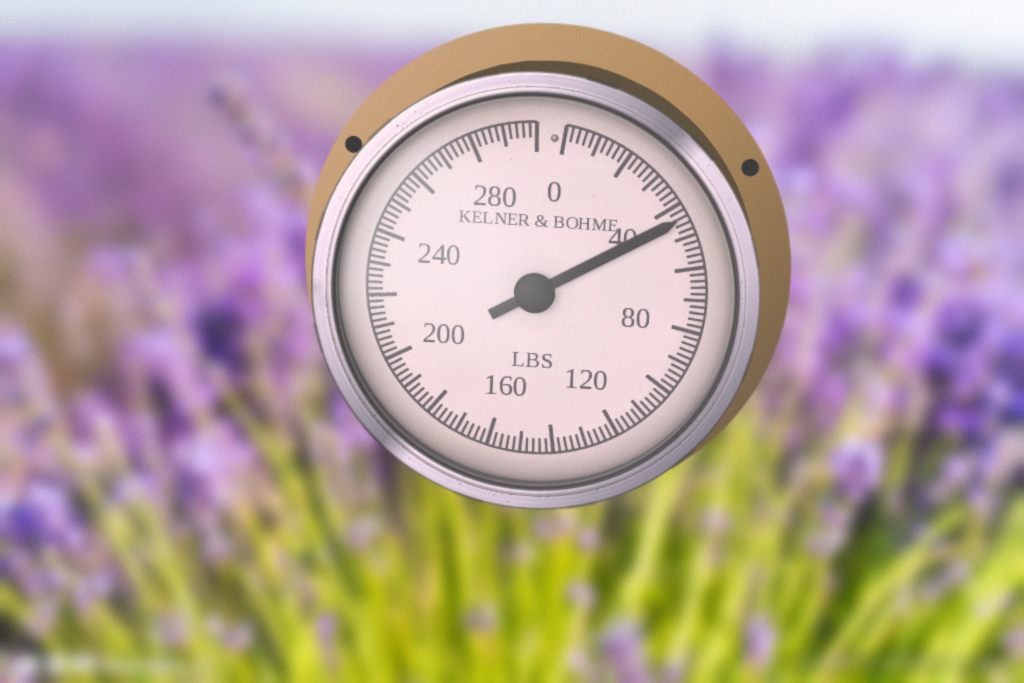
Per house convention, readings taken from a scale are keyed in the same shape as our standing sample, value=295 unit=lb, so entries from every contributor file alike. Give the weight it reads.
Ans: value=44 unit=lb
